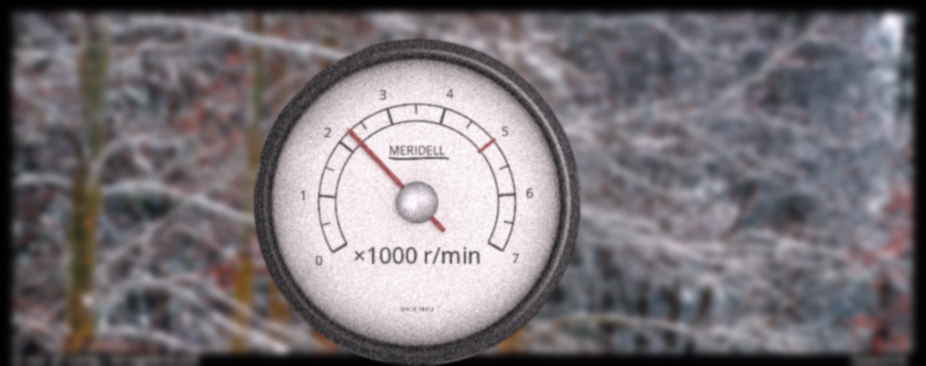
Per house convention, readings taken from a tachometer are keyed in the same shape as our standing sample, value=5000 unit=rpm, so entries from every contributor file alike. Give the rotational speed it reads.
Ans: value=2250 unit=rpm
